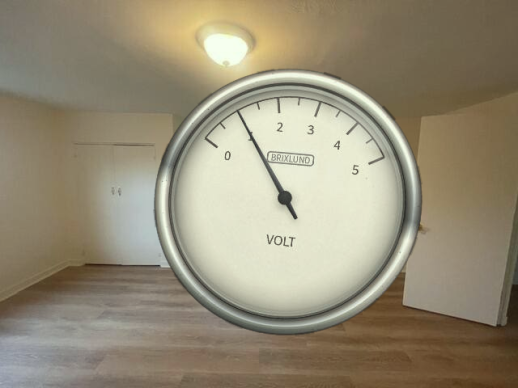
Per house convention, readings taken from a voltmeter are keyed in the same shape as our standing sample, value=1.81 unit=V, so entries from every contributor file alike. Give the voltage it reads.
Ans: value=1 unit=V
